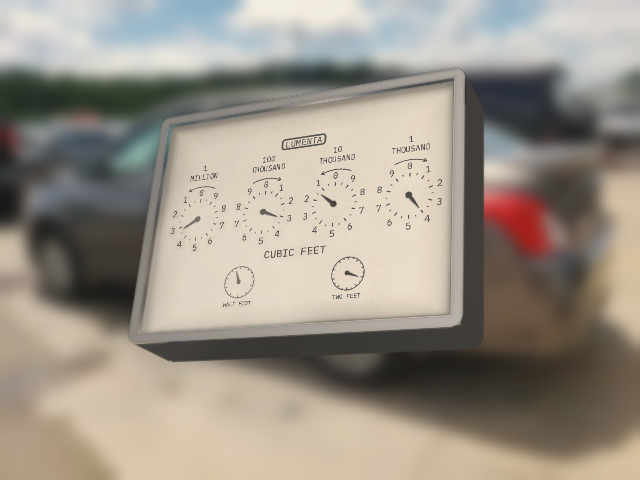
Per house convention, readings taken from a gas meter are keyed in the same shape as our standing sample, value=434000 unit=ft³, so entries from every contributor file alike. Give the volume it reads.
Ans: value=331400 unit=ft³
